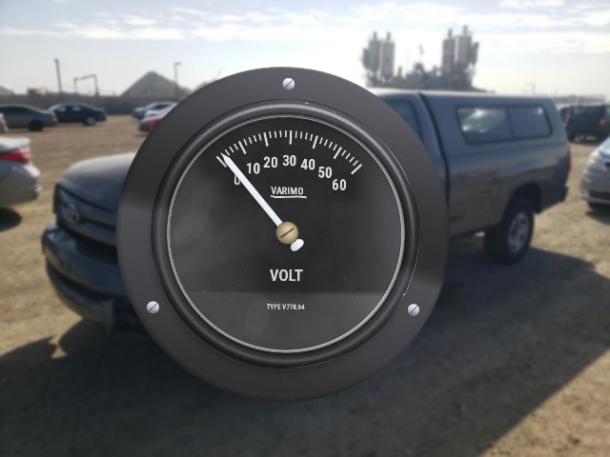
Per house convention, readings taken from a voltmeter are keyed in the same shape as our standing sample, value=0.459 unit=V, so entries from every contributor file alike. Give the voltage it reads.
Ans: value=2 unit=V
